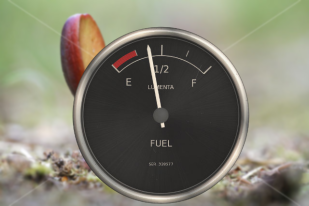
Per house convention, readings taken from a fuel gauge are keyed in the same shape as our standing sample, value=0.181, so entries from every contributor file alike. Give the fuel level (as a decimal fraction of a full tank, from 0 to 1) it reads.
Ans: value=0.375
